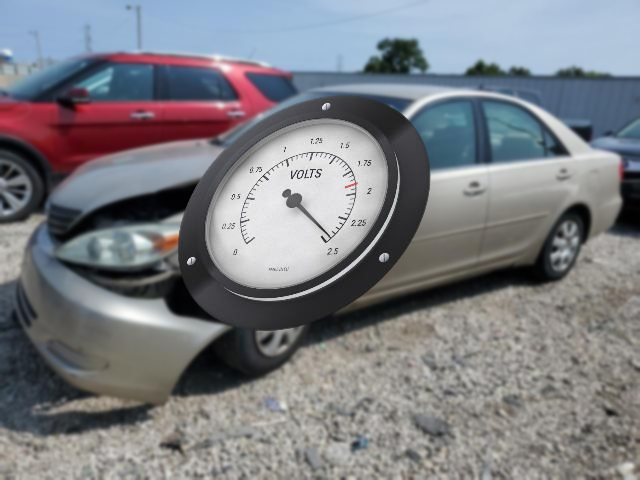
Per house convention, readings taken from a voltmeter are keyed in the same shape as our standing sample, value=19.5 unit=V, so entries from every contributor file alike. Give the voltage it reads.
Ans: value=2.45 unit=V
